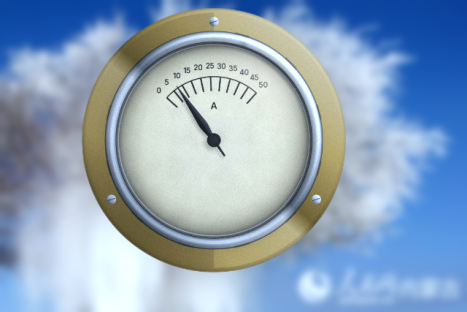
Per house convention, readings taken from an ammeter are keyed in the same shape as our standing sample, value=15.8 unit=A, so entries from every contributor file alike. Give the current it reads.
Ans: value=7.5 unit=A
